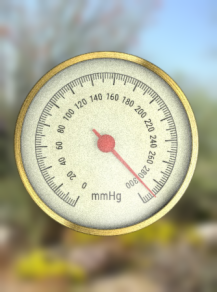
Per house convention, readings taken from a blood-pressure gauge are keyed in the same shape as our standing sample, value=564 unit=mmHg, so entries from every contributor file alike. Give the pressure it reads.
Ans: value=290 unit=mmHg
